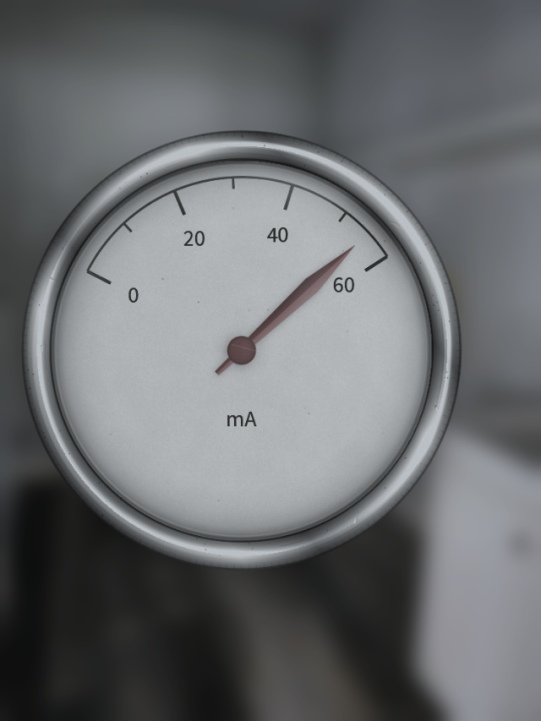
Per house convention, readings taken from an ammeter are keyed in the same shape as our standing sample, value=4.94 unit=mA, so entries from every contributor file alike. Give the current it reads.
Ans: value=55 unit=mA
